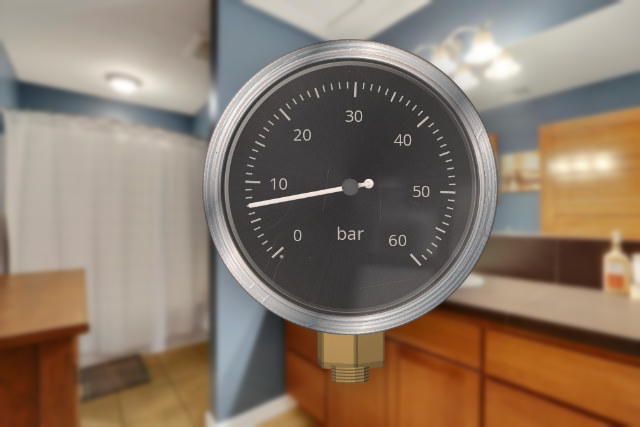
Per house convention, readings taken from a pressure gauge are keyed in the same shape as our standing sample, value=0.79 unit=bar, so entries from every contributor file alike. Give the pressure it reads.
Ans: value=7 unit=bar
